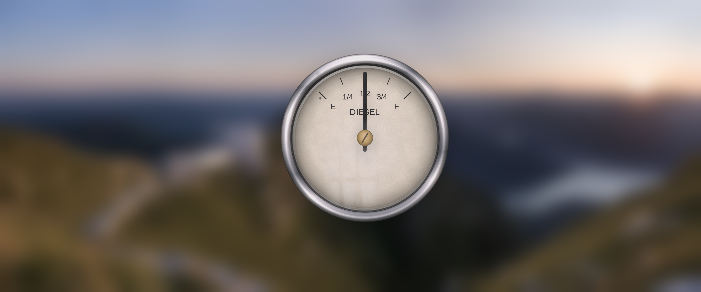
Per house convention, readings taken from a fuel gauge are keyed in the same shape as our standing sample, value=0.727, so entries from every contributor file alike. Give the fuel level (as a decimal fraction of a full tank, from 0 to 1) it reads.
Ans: value=0.5
